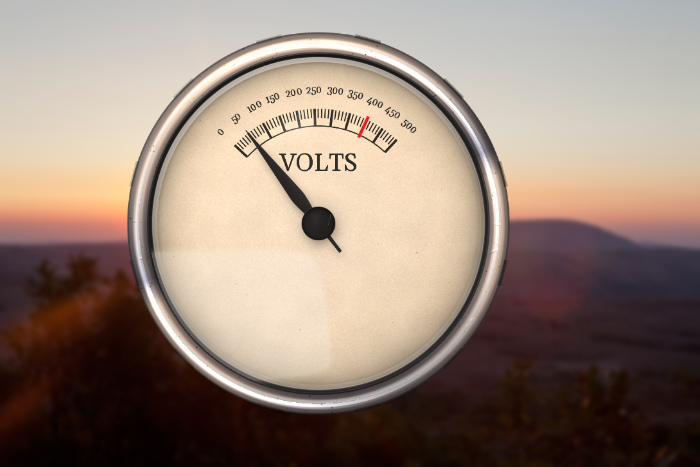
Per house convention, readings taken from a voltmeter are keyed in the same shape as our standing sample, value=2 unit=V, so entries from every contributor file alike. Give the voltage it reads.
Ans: value=50 unit=V
